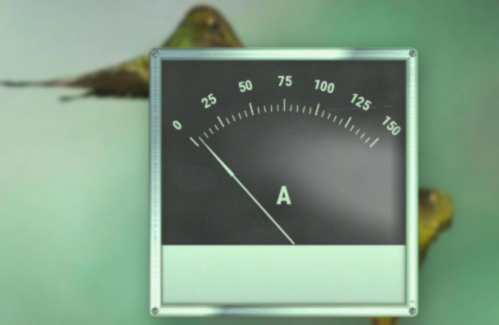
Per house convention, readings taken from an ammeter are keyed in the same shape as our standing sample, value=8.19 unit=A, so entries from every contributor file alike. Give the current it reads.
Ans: value=5 unit=A
